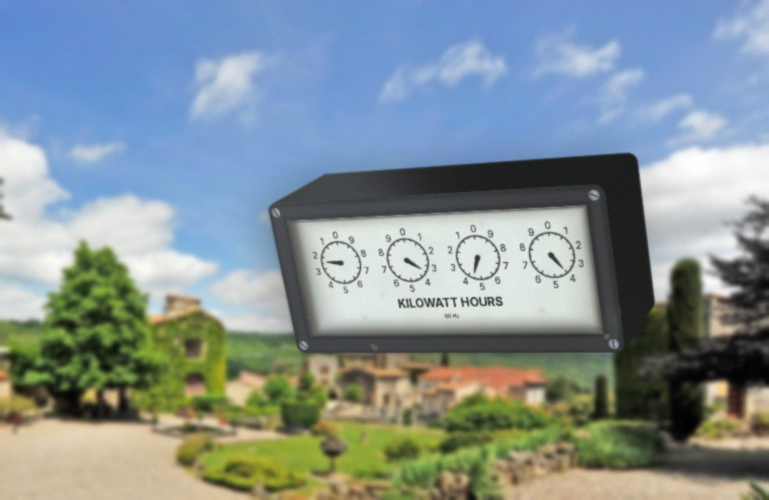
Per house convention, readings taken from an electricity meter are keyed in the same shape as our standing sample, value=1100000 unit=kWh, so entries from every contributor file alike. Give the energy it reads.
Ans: value=2344 unit=kWh
